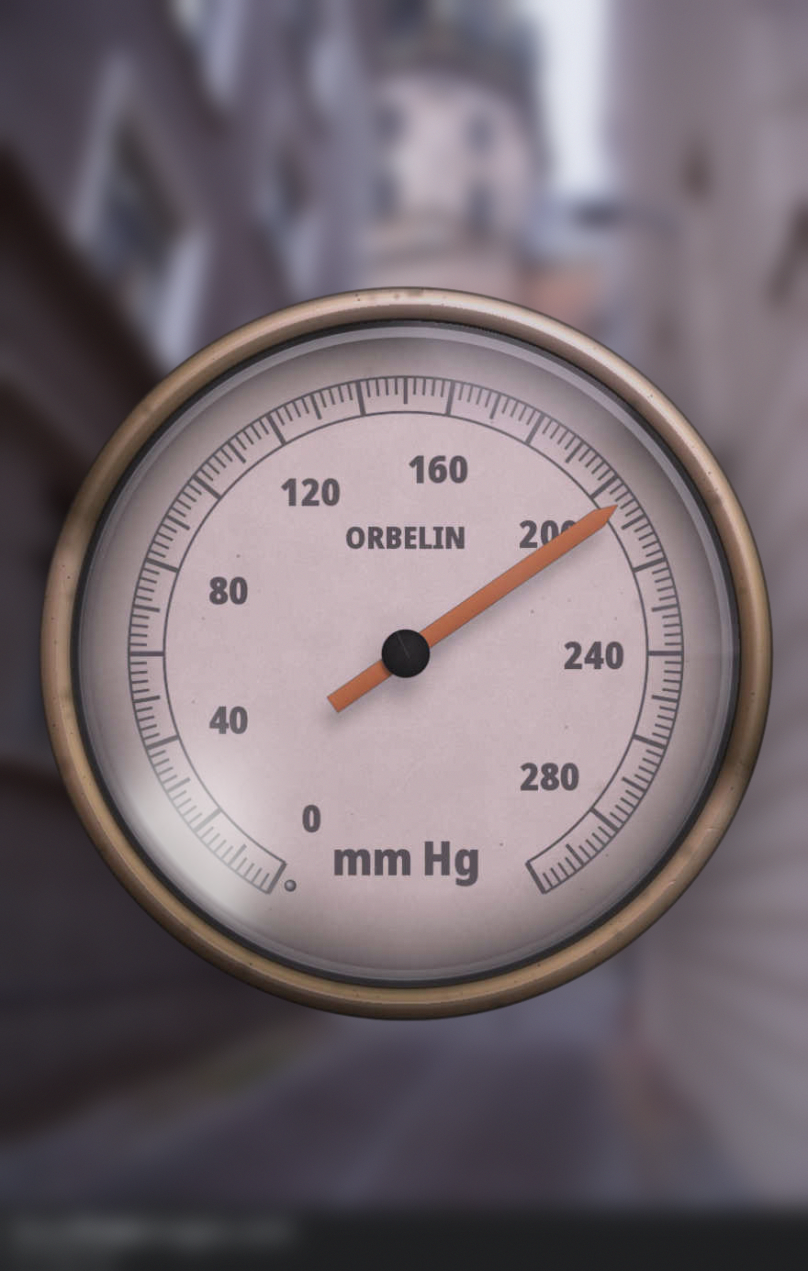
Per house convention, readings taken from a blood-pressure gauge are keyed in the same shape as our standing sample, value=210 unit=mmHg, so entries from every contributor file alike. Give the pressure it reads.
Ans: value=205 unit=mmHg
